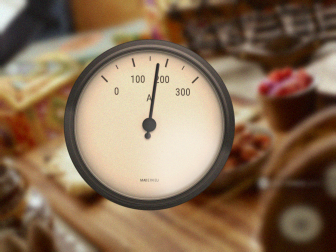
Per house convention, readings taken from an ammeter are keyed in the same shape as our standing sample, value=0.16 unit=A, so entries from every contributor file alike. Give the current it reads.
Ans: value=175 unit=A
